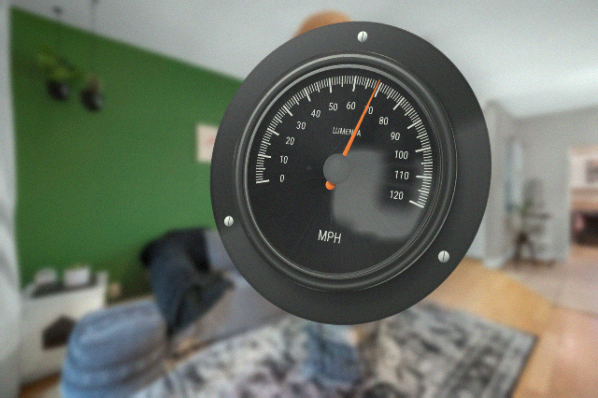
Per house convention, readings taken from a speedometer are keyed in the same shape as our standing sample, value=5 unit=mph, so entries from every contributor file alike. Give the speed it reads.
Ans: value=70 unit=mph
